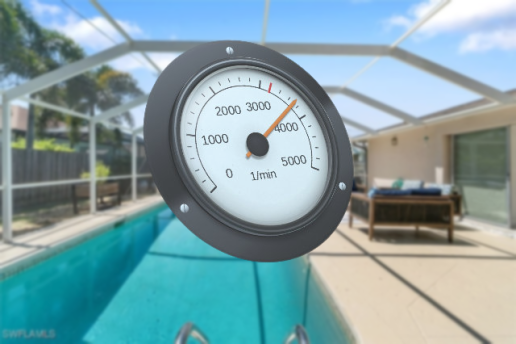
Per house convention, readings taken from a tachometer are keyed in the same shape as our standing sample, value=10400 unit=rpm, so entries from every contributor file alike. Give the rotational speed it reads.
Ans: value=3700 unit=rpm
